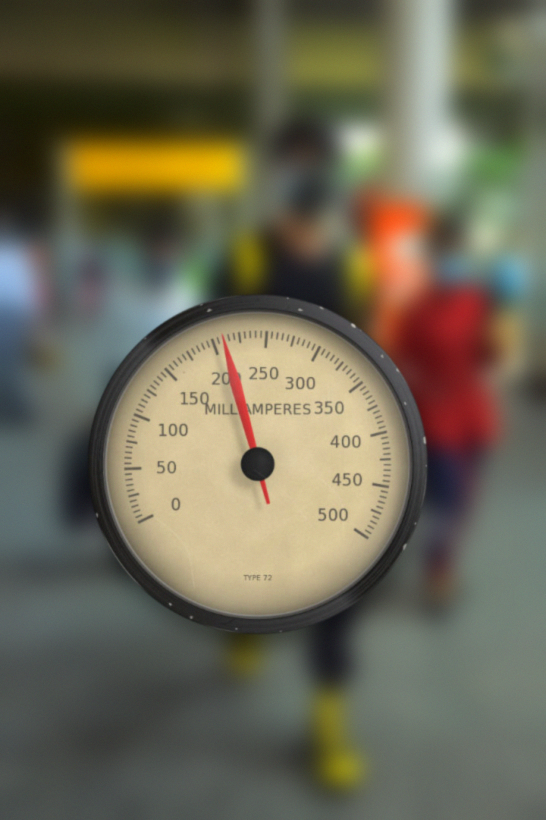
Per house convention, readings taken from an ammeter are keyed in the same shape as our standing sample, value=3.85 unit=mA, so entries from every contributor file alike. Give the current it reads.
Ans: value=210 unit=mA
